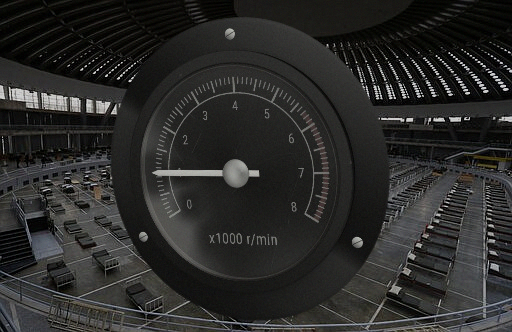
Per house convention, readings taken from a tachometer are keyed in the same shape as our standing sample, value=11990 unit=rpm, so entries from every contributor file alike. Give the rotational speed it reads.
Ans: value=1000 unit=rpm
